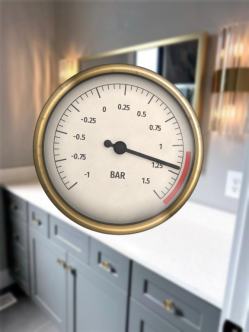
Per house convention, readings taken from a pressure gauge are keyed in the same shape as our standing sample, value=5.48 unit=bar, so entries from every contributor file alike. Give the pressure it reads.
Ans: value=1.2 unit=bar
